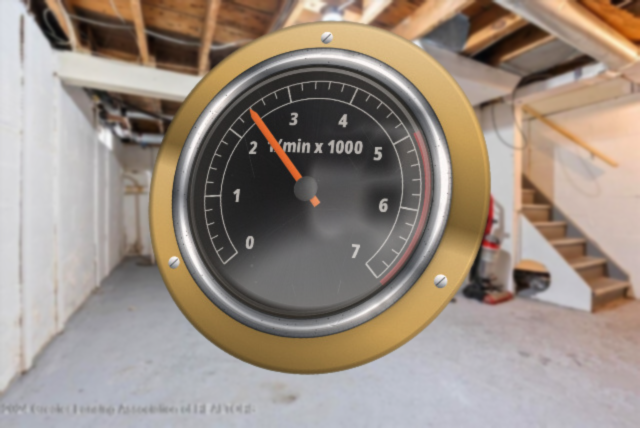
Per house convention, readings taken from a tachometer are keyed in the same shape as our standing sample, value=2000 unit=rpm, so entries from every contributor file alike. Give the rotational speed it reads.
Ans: value=2400 unit=rpm
